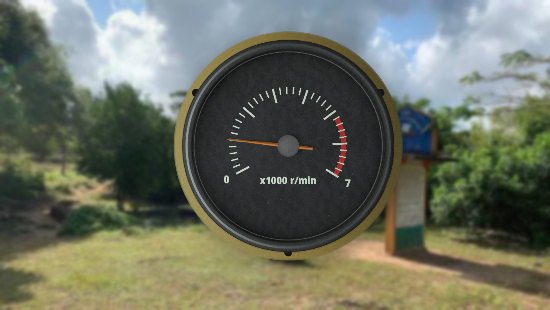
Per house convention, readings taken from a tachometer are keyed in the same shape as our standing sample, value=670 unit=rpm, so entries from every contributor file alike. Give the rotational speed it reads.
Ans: value=1000 unit=rpm
